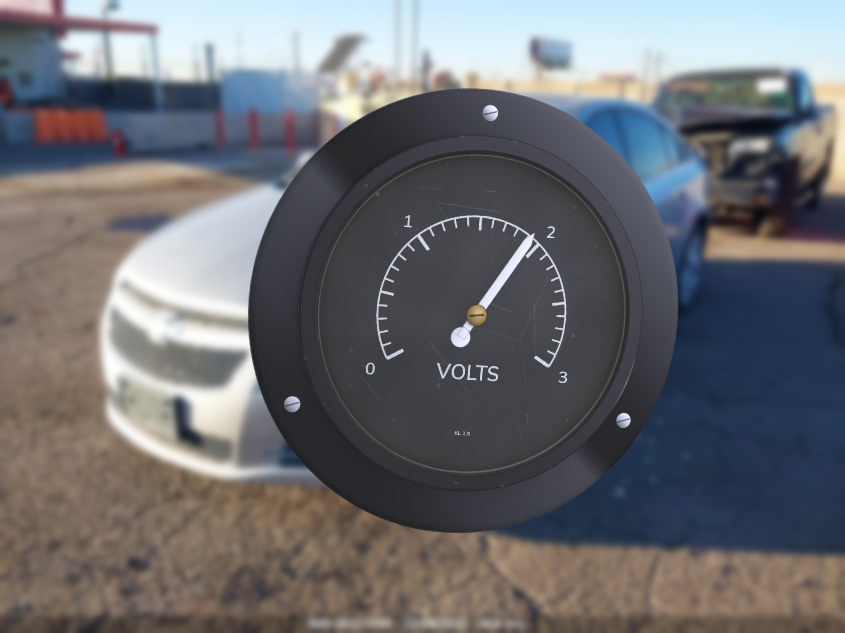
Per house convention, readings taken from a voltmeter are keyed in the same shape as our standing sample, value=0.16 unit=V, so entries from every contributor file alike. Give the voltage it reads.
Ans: value=1.9 unit=V
